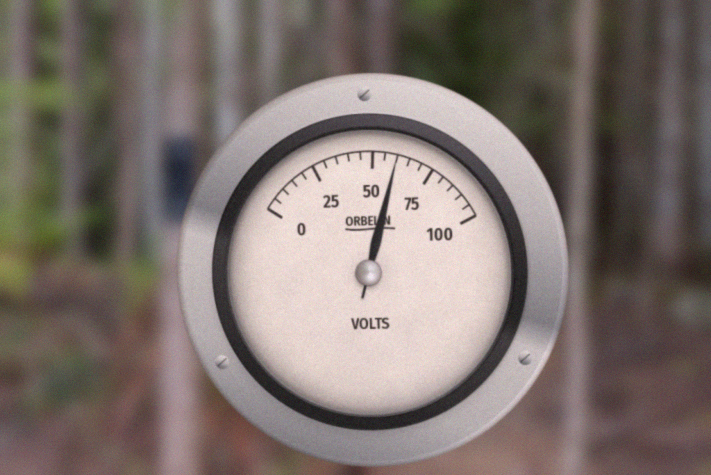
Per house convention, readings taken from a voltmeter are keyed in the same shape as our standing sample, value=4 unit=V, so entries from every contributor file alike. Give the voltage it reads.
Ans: value=60 unit=V
